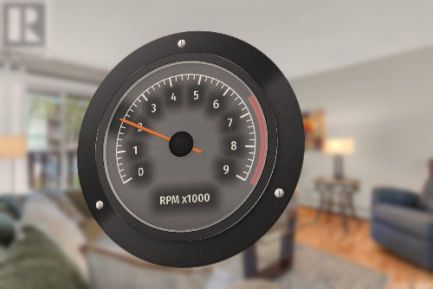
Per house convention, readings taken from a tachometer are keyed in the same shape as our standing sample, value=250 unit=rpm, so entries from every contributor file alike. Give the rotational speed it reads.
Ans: value=2000 unit=rpm
